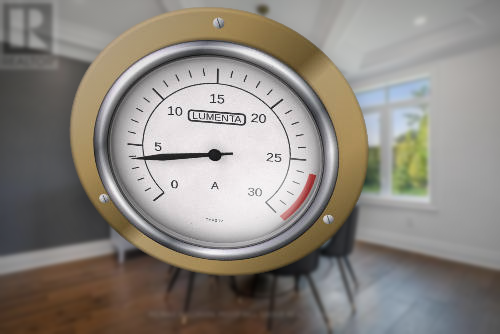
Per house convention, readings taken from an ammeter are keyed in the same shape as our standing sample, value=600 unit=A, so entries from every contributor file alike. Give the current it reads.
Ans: value=4 unit=A
